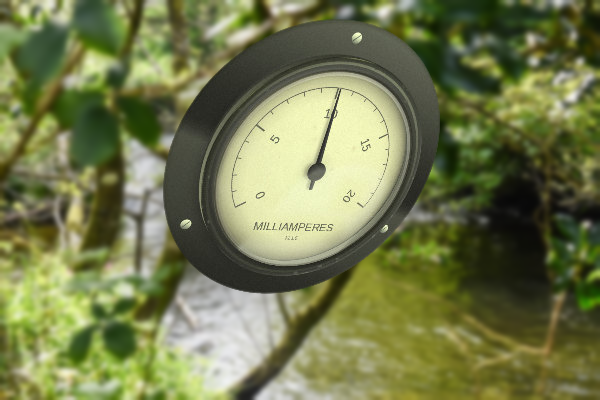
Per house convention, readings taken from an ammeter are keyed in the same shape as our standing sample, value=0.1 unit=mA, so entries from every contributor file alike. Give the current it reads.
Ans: value=10 unit=mA
